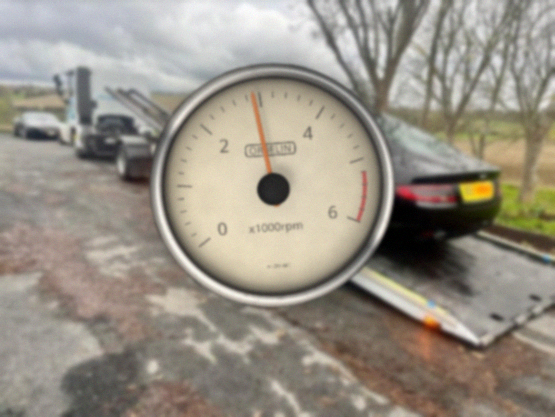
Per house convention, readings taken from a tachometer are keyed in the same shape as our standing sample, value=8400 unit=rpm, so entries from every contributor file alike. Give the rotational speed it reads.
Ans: value=2900 unit=rpm
